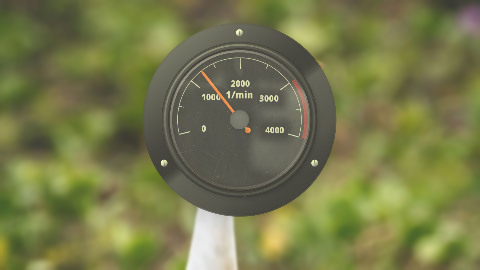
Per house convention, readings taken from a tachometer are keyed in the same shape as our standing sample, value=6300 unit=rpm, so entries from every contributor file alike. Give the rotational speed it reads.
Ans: value=1250 unit=rpm
